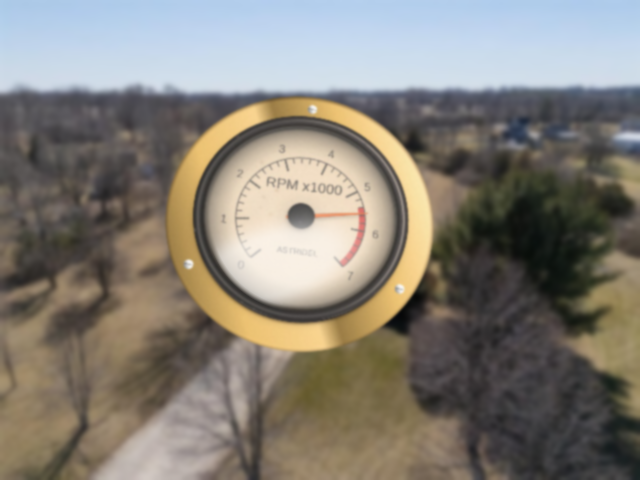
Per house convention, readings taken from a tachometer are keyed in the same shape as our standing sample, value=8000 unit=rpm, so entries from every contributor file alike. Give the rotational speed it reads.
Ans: value=5600 unit=rpm
